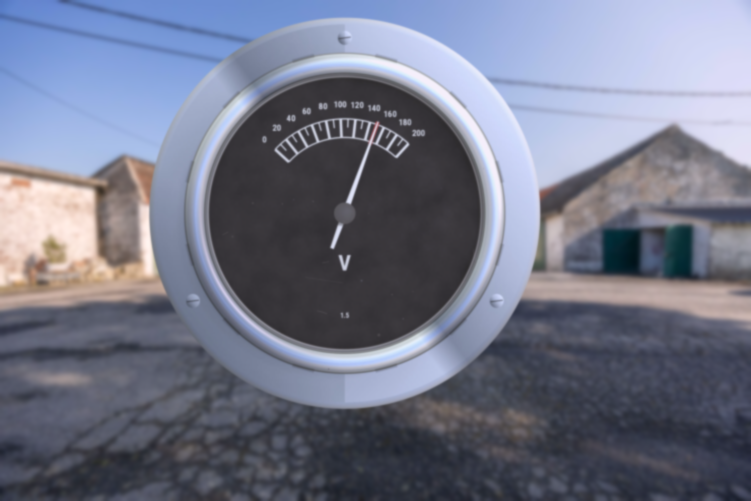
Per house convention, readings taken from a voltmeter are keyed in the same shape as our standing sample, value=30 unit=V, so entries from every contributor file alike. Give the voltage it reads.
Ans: value=150 unit=V
